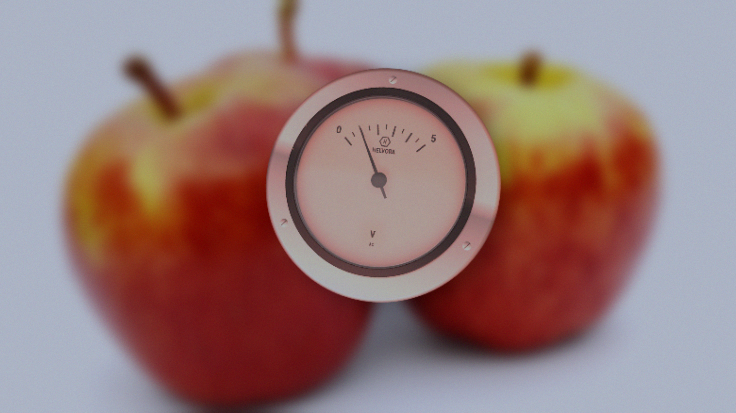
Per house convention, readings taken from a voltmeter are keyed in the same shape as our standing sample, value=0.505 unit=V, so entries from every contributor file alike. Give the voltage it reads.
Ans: value=1 unit=V
